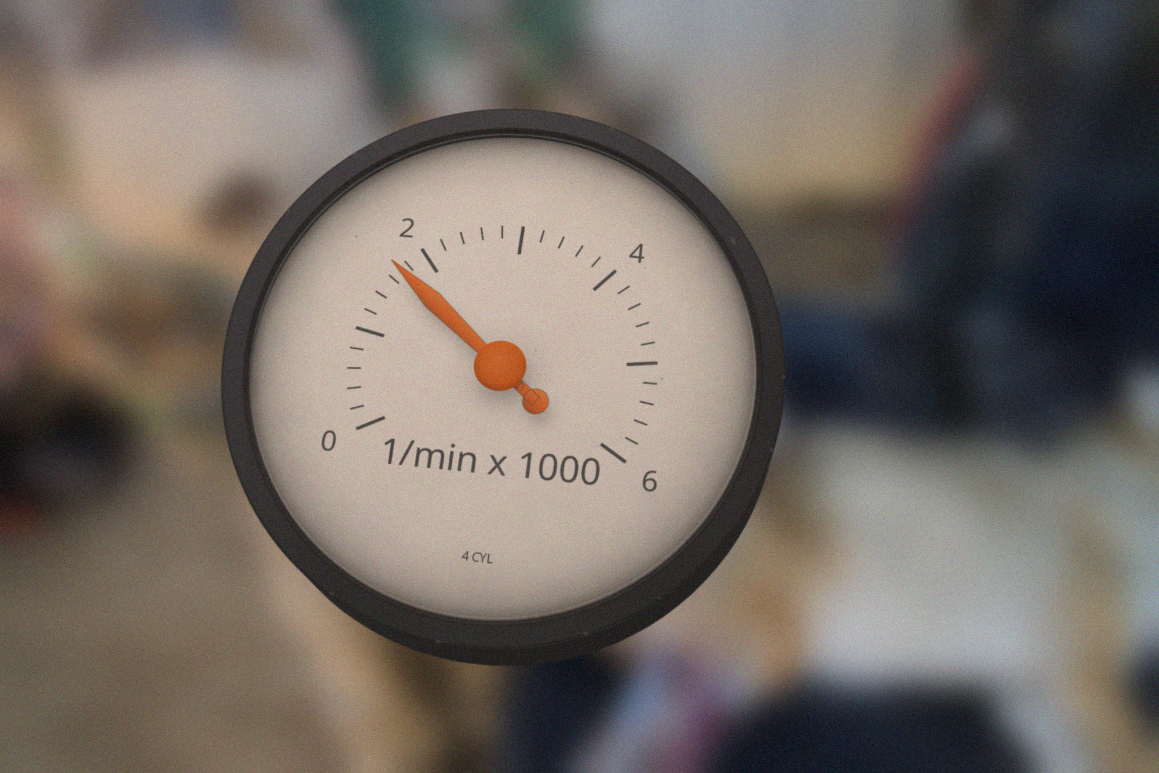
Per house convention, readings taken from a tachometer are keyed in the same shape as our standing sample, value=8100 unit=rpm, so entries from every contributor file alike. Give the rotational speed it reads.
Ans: value=1700 unit=rpm
